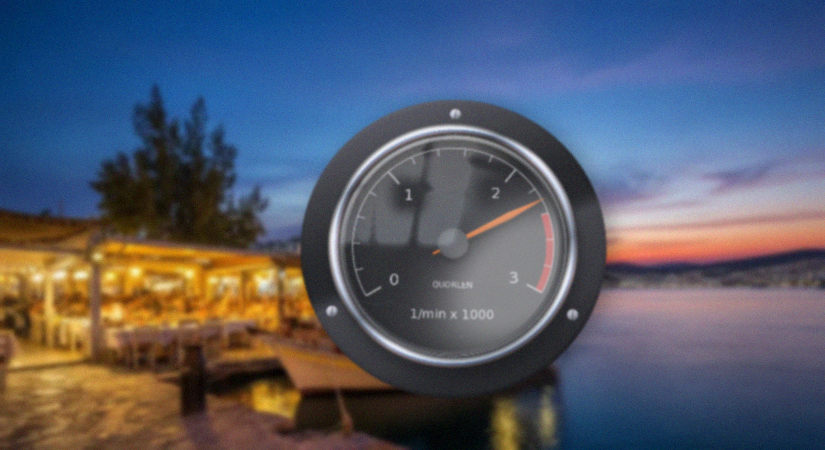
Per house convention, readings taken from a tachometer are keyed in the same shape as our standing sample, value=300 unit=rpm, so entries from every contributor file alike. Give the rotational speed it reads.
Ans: value=2300 unit=rpm
